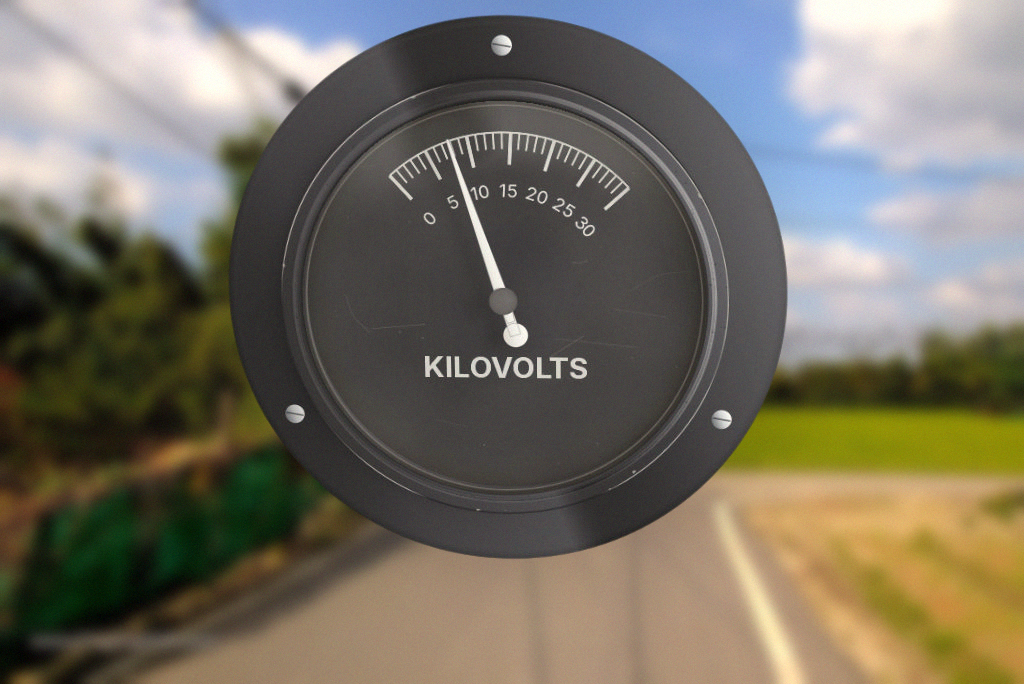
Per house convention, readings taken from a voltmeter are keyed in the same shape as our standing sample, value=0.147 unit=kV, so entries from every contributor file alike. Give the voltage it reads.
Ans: value=8 unit=kV
